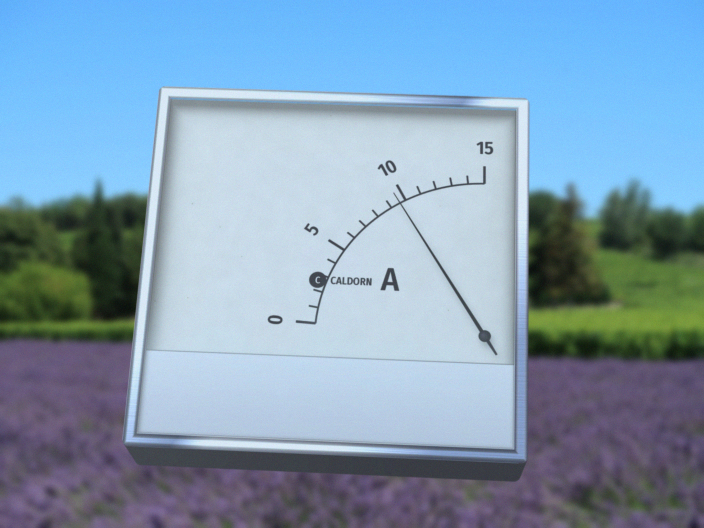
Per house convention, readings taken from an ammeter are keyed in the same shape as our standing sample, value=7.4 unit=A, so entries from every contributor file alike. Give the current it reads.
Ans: value=9.5 unit=A
